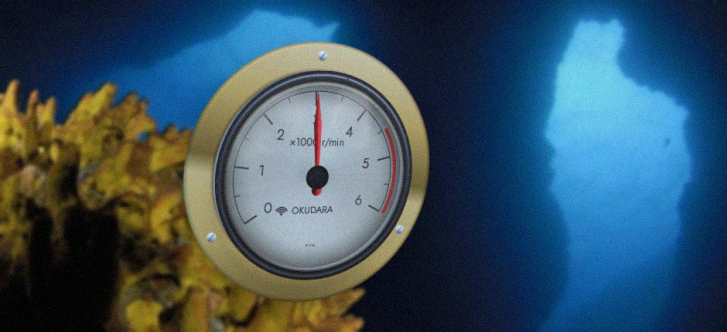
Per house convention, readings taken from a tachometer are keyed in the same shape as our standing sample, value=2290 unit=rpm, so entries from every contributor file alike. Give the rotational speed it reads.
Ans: value=3000 unit=rpm
